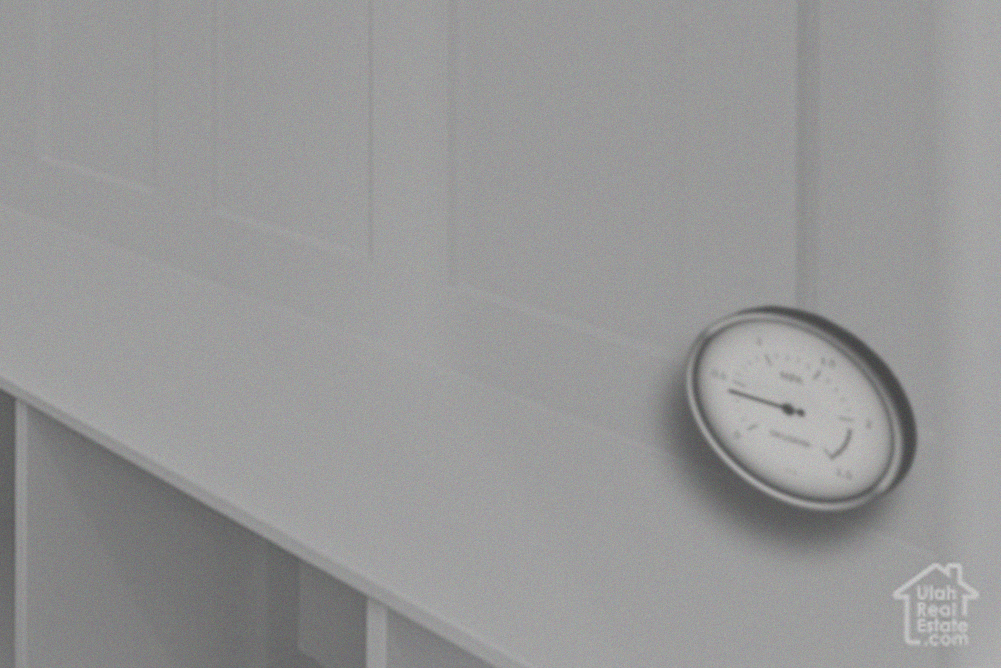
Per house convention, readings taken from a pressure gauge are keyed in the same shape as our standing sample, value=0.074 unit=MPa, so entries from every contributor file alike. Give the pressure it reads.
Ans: value=0.4 unit=MPa
